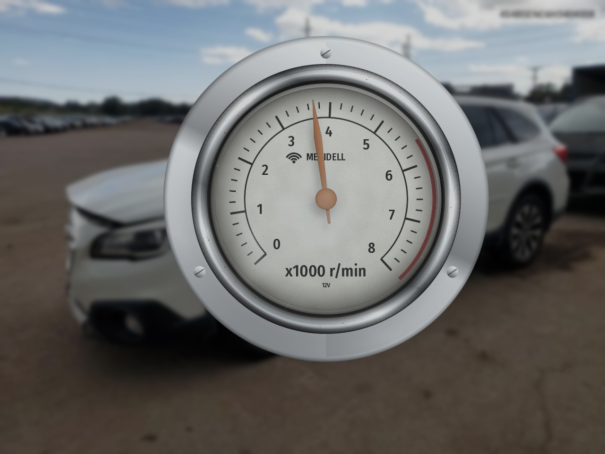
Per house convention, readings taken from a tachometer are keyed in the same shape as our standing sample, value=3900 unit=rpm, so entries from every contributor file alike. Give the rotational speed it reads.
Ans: value=3700 unit=rpm
